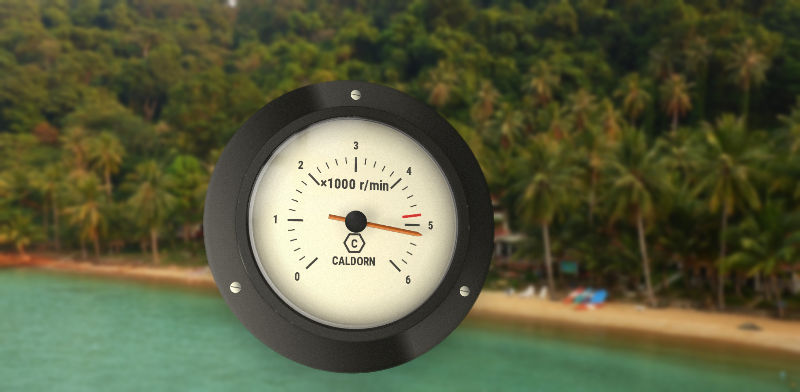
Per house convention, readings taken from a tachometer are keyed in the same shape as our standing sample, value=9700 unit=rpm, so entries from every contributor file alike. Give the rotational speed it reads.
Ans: value=5200 unit=rpm
